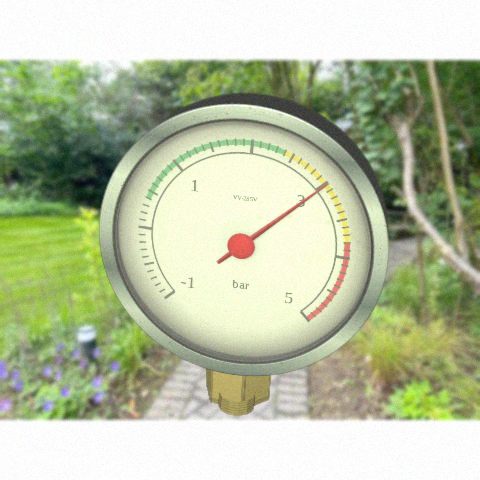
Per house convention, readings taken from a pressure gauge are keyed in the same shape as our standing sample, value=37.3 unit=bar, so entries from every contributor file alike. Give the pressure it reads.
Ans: value=3 unit=bar
